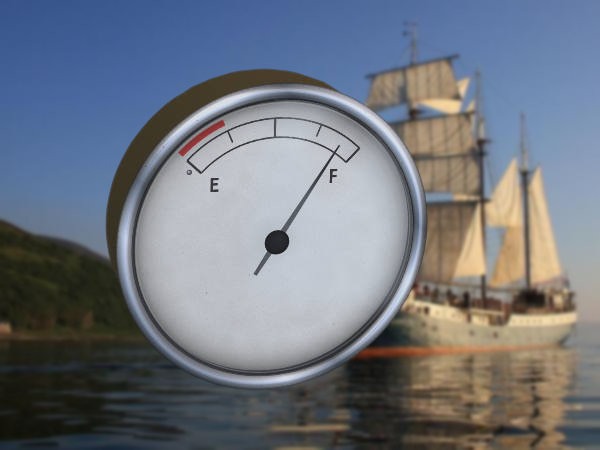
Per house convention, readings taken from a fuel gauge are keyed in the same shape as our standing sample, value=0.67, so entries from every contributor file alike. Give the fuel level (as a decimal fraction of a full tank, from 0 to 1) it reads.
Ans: value=0.875
